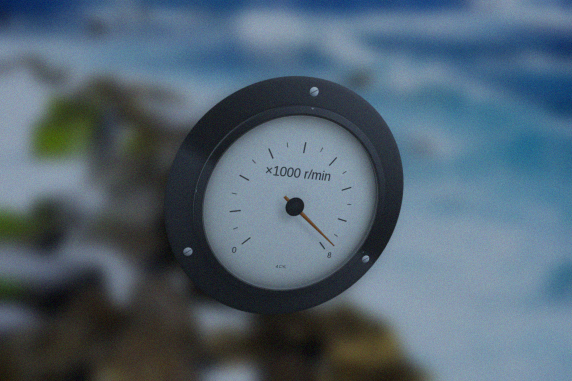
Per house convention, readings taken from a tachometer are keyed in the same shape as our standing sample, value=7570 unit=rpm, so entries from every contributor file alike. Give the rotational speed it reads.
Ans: value=7750 unit=rpm
